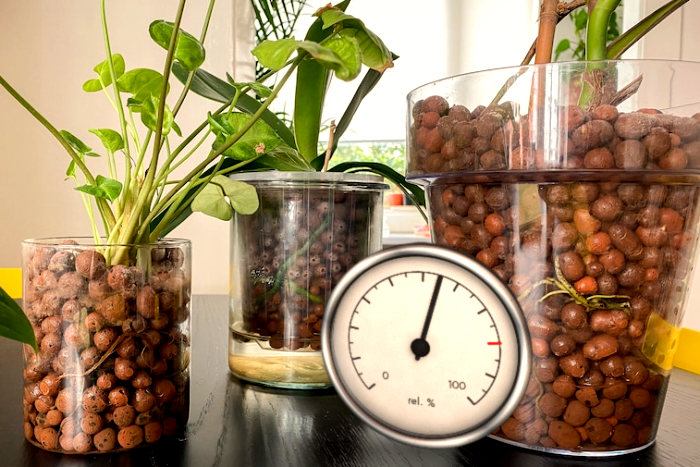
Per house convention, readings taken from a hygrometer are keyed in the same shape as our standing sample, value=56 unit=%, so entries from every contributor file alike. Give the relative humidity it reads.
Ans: value=55 unit=%
